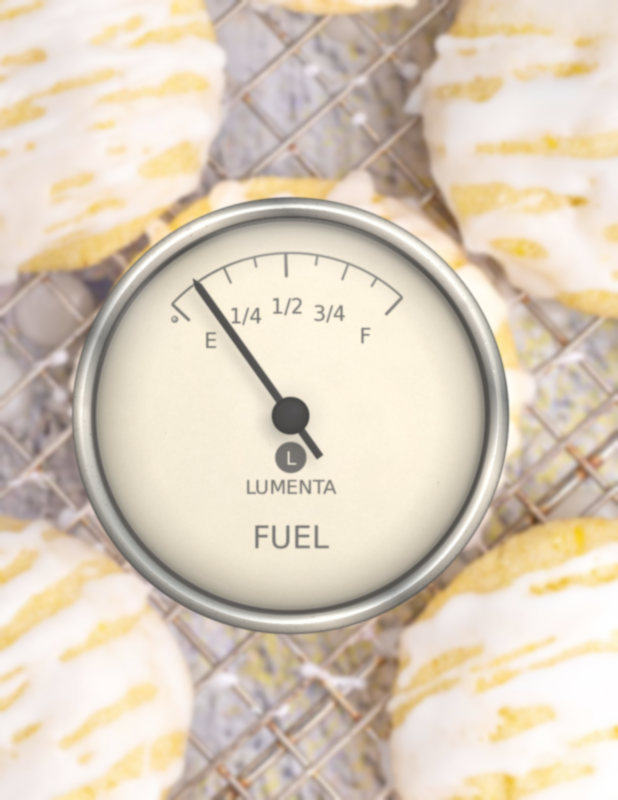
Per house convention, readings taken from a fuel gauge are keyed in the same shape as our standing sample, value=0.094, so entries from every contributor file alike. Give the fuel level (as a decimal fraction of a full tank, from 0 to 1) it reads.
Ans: value=0.125
